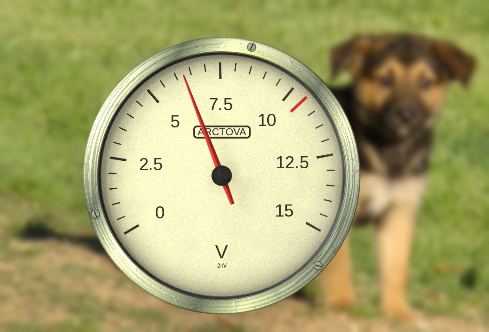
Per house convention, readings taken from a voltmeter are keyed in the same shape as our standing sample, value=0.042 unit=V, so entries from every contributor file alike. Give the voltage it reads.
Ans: value=6.25 unit=V
